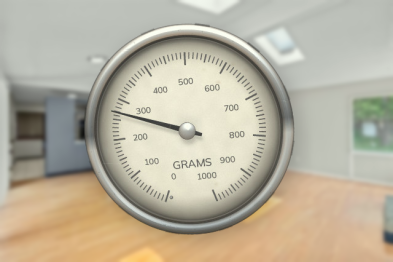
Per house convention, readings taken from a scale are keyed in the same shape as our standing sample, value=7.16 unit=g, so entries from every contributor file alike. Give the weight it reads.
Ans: value=270 unit=g
